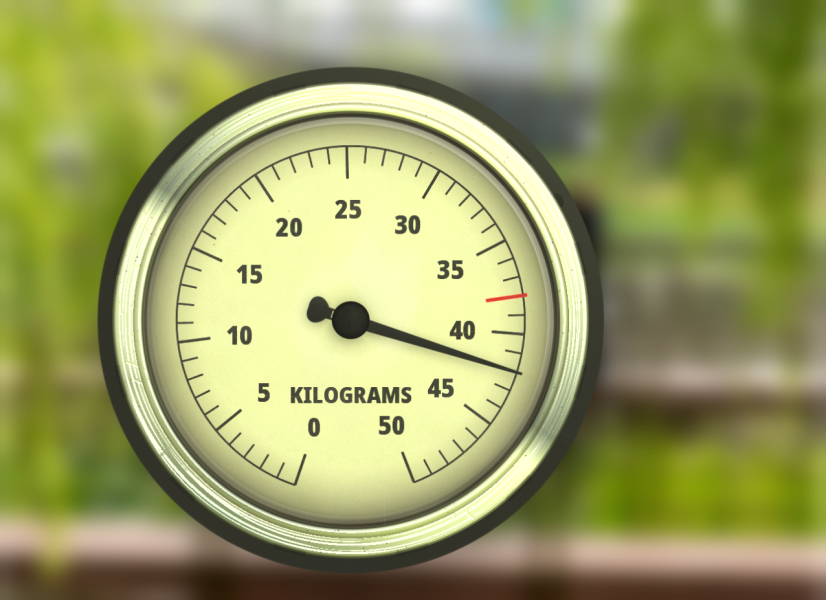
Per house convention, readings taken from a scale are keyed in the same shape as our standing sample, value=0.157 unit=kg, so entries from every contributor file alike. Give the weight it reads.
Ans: value=42 unit=kg
